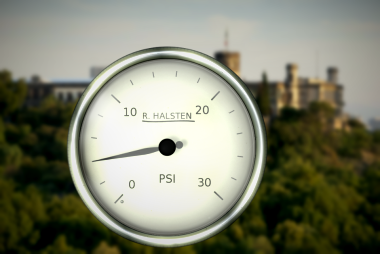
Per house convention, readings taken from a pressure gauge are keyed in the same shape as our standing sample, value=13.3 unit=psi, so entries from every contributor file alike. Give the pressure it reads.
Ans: value=4 unit=psi
